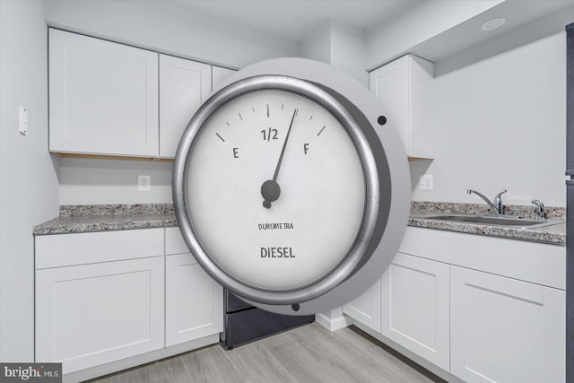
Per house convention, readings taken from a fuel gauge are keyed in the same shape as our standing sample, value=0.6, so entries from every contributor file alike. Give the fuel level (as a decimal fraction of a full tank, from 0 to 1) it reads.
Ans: value=0.75
